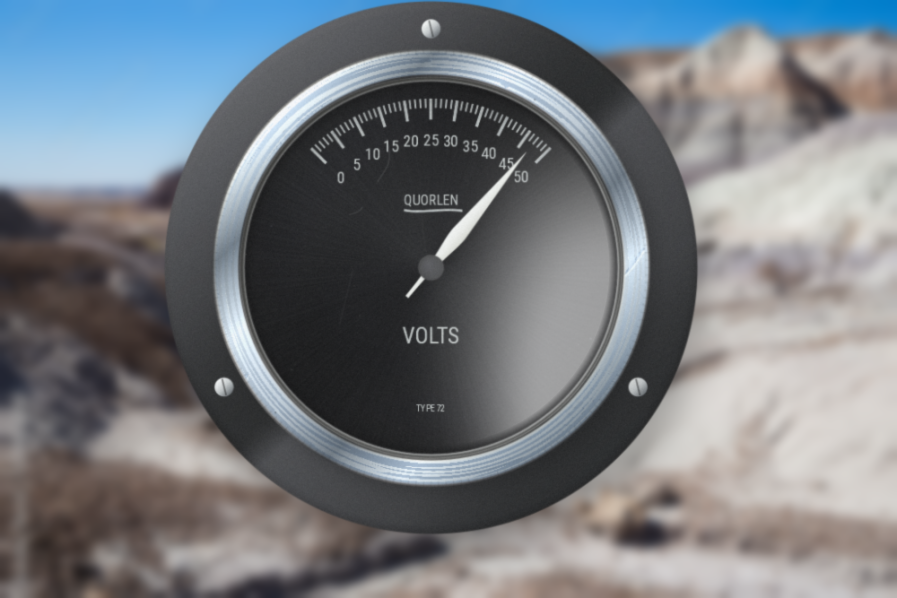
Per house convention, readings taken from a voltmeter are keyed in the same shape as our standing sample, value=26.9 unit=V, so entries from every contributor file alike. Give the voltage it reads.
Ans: value=47 unit=V
